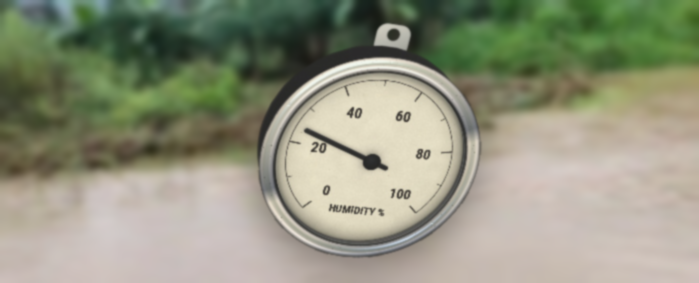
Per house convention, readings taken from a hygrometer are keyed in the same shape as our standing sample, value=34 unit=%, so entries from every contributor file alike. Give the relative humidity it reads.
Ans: value=25 unit=%
